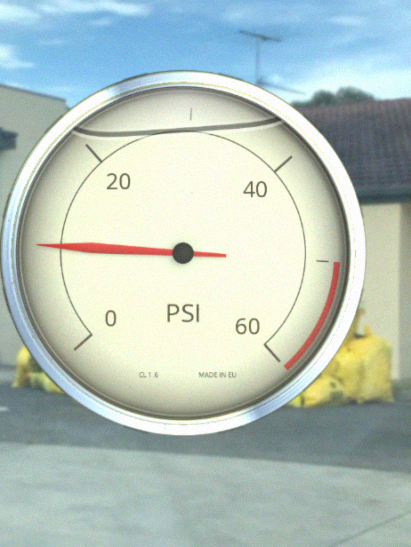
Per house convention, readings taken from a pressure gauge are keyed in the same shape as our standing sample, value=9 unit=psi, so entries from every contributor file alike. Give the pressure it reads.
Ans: value=10 unit=psi
